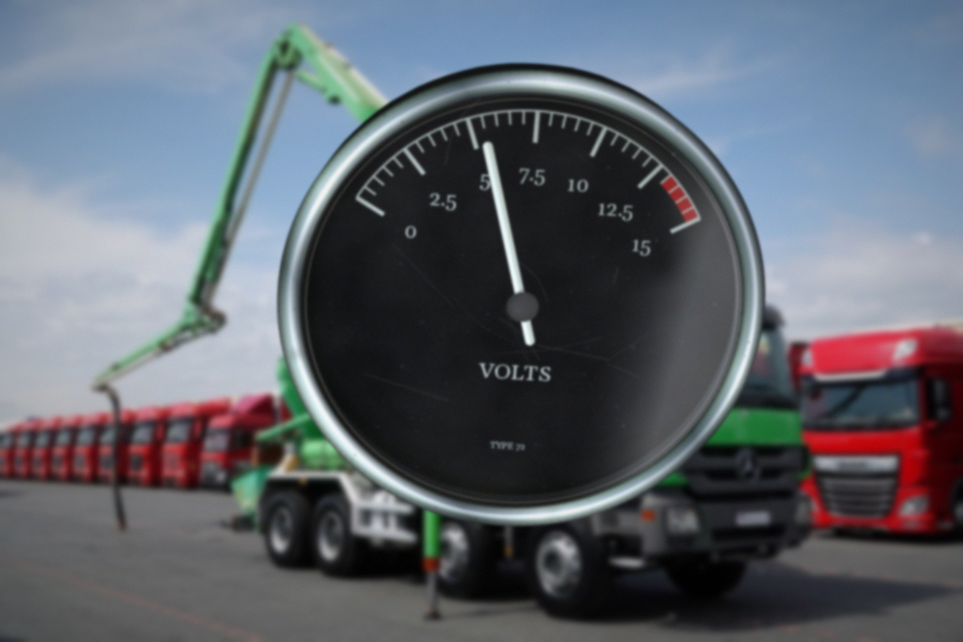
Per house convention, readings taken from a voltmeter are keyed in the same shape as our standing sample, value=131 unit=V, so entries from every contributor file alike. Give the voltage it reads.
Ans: value=5.5 unit=V
